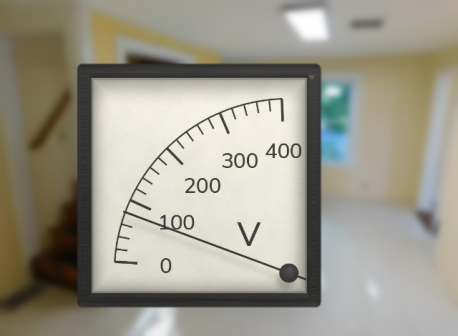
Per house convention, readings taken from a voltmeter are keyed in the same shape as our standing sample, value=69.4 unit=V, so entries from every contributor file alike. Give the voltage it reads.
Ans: value=80 unit=V
